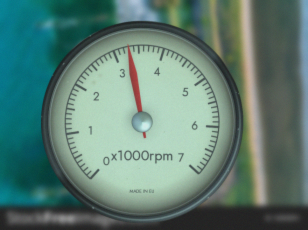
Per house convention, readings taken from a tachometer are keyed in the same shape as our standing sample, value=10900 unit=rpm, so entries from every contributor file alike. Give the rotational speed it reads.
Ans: value=3300 unit=rpm
